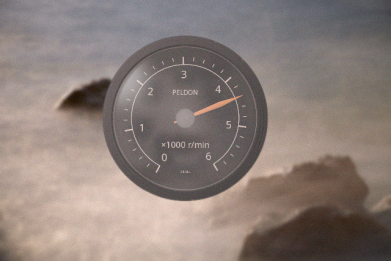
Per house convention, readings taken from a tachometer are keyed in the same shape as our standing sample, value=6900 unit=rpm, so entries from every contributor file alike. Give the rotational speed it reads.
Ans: value=4400 unit=rpm
